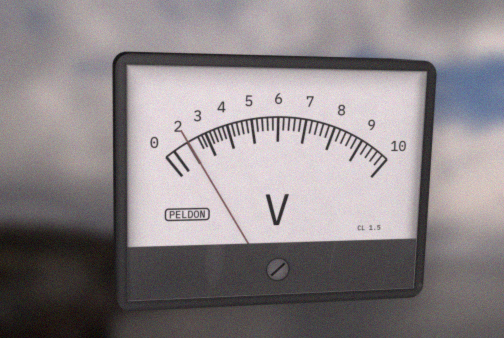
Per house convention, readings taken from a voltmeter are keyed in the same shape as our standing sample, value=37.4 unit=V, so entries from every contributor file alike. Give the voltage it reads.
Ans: value=2 unit=V
